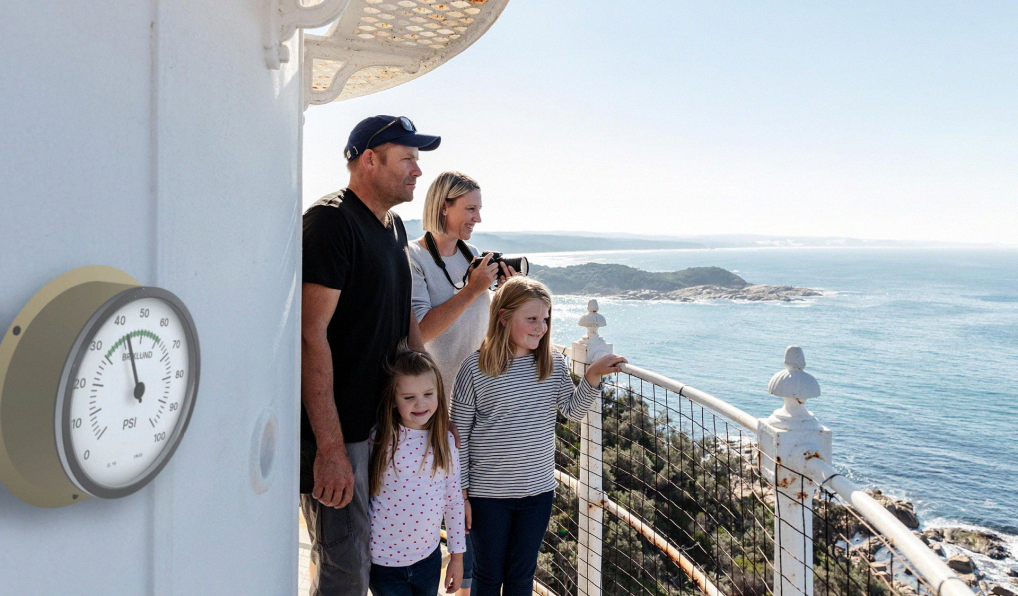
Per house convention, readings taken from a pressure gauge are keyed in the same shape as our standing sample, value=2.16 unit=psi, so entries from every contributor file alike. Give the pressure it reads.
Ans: value=40 unit=psi
